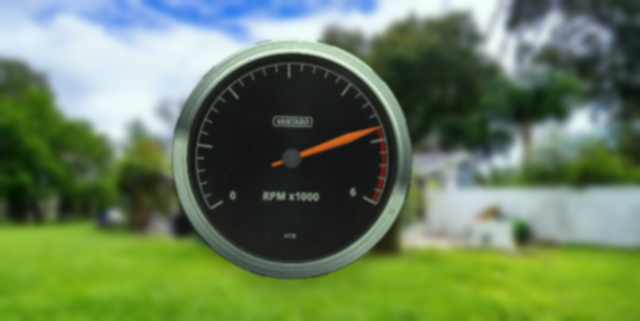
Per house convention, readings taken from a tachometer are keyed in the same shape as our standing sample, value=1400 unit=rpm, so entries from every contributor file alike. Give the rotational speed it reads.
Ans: value=4800 unit=rpm
